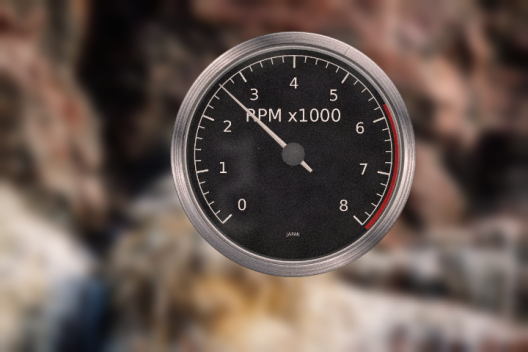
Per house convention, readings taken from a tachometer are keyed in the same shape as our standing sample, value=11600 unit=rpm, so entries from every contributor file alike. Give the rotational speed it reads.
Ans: value=2600 unit=rpm
